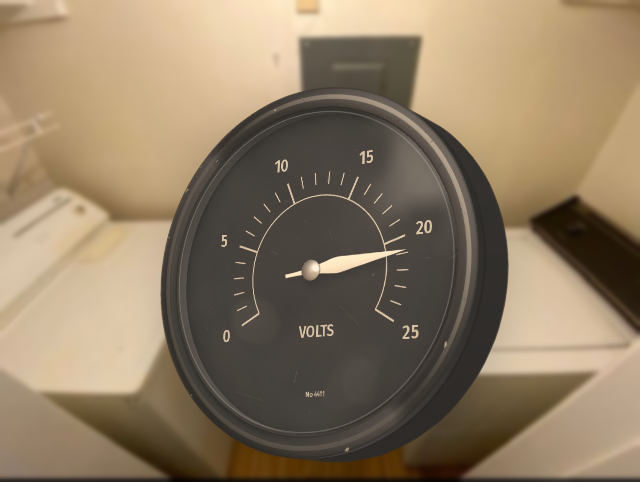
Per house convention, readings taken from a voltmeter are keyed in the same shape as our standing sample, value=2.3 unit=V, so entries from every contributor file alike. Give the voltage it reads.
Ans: value=21 unit=V
